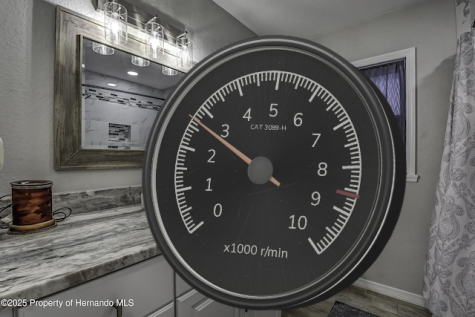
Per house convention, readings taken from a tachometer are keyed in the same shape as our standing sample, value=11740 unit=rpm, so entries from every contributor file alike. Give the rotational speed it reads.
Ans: value=2700 unit=rpm
